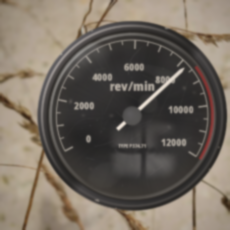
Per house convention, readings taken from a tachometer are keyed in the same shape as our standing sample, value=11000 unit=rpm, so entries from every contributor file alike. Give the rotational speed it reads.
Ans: value=8250 unit=rpm
